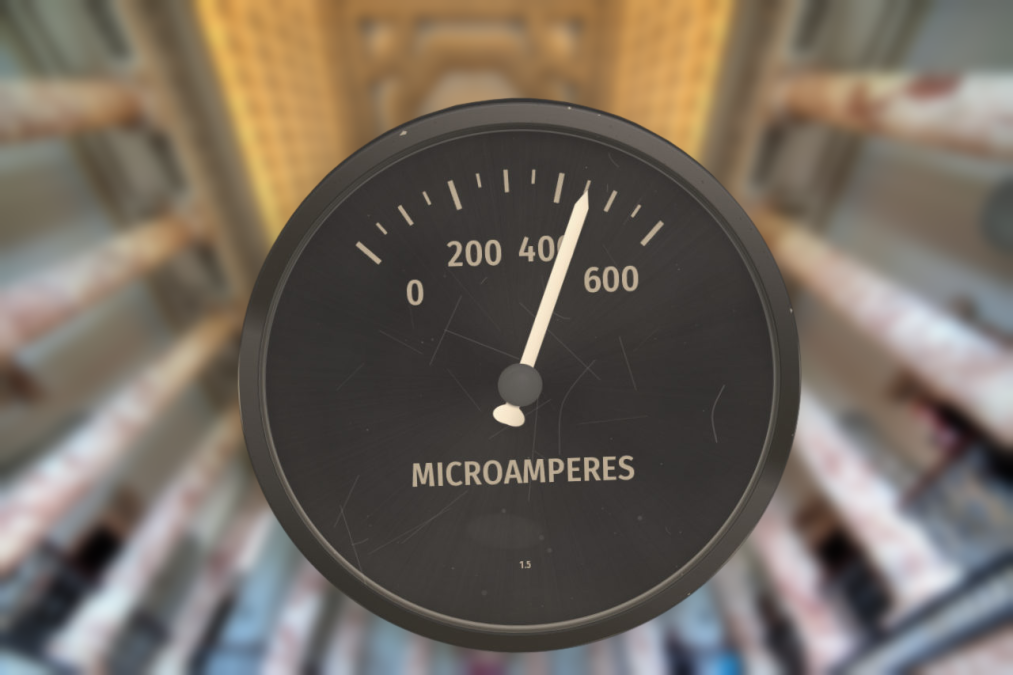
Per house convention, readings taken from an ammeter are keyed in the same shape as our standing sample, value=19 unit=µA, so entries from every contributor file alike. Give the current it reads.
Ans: value=450 unit=µA
